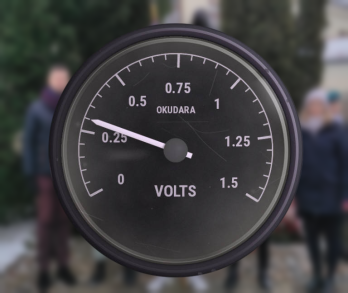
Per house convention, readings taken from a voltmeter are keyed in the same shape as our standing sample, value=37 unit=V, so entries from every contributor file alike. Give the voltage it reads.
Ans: value=0.3 unit=V
